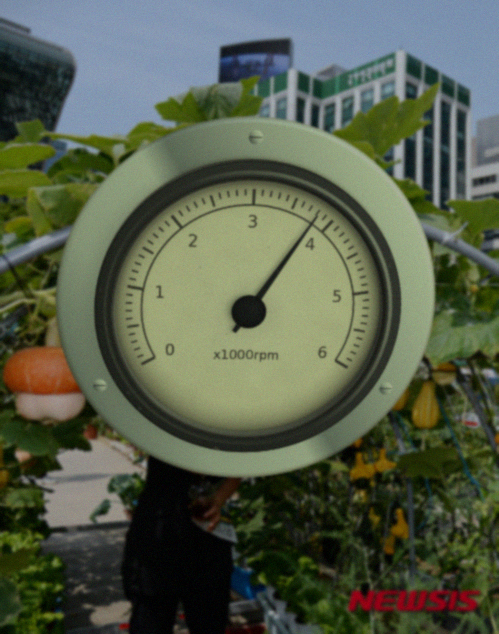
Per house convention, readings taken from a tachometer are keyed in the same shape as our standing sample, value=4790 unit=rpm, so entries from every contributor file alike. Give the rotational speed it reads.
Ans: value=3800 unit=rpm
